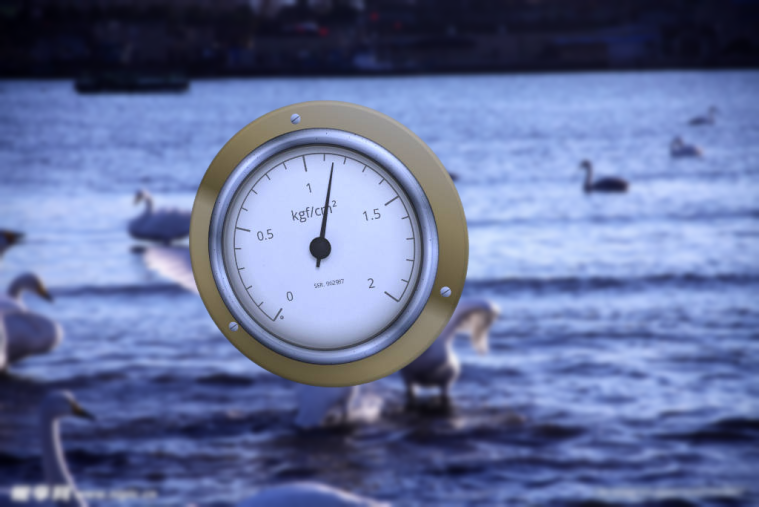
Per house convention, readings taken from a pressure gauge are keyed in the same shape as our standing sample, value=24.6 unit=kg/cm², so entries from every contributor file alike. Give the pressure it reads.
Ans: value=1.15 unit=kg/cm²
